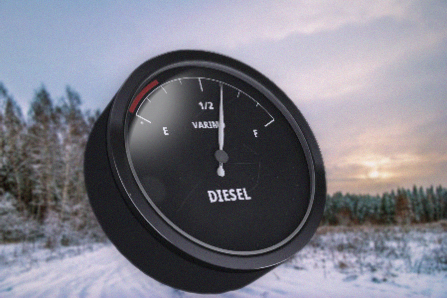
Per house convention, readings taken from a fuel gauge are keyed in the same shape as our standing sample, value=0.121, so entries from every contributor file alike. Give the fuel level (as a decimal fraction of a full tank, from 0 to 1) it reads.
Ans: value=0.625
